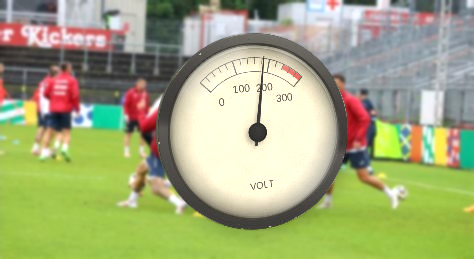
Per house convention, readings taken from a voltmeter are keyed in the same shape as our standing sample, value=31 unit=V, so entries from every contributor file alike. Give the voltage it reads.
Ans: value=180 unit=V
